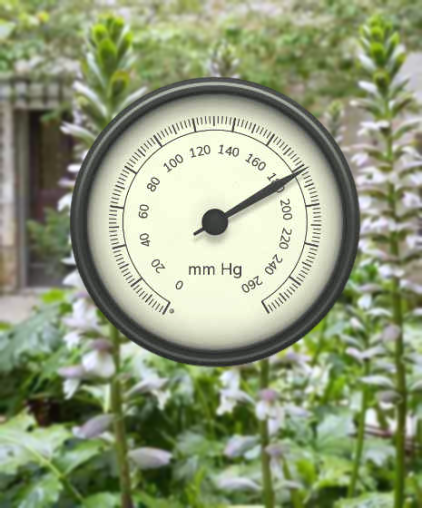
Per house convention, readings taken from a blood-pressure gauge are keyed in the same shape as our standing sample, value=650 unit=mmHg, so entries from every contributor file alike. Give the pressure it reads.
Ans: value=182 unit=mmHg
